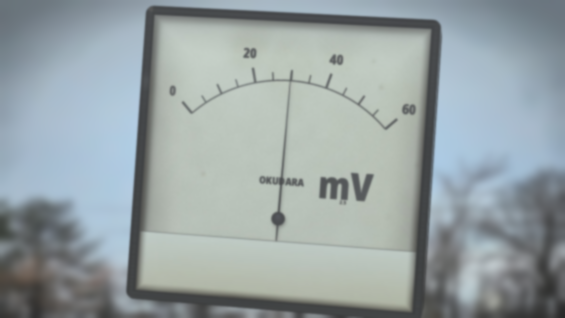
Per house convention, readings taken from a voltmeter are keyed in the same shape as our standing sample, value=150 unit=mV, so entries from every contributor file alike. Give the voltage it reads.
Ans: value=30 unit=mV
